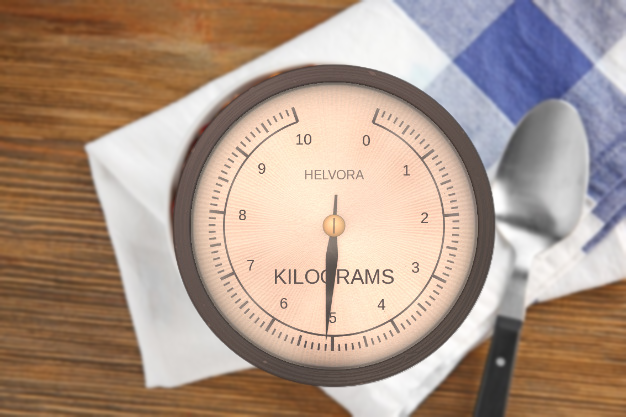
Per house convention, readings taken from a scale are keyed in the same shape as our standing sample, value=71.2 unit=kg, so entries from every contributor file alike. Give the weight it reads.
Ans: value=5.1 unit=kg
